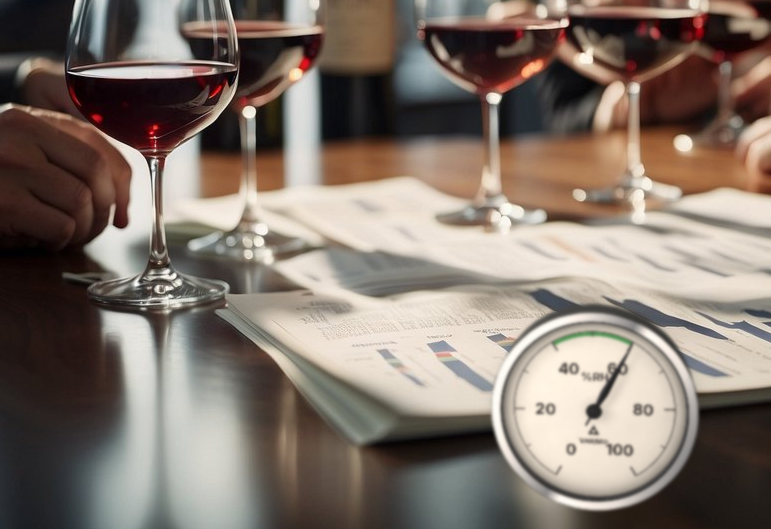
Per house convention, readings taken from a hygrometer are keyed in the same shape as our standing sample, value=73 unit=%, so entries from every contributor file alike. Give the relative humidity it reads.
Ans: value=60 unit=%
